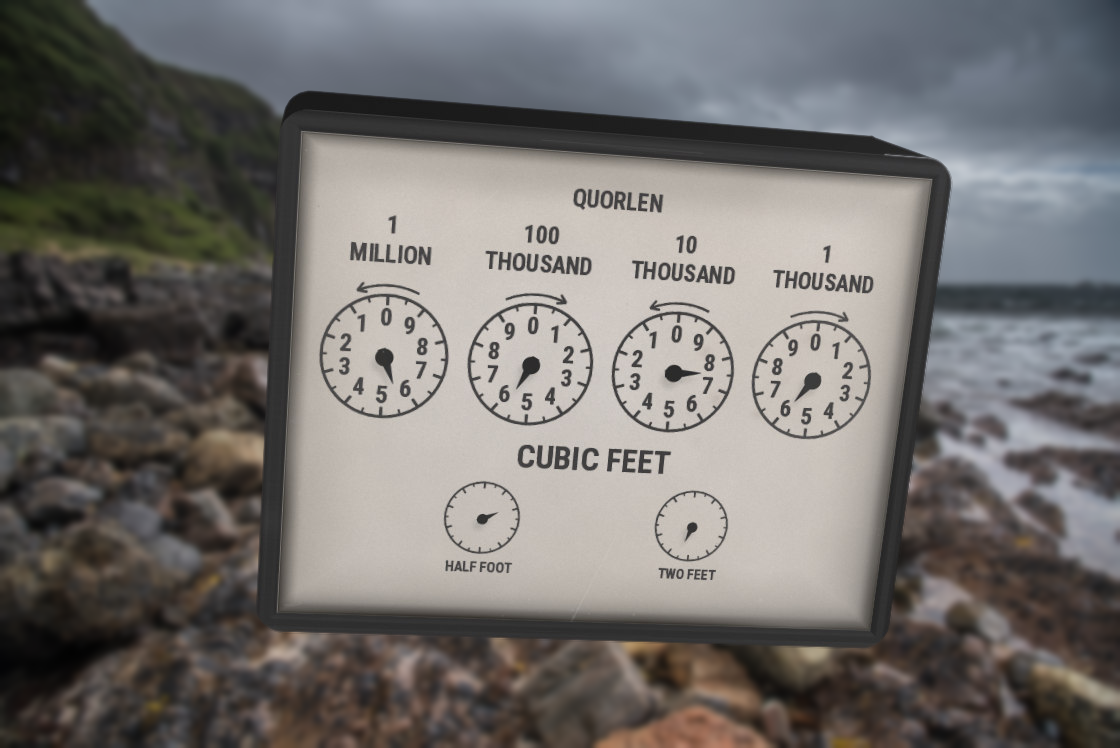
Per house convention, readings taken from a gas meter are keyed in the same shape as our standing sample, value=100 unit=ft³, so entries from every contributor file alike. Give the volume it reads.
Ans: value=557600 unit=ft³
